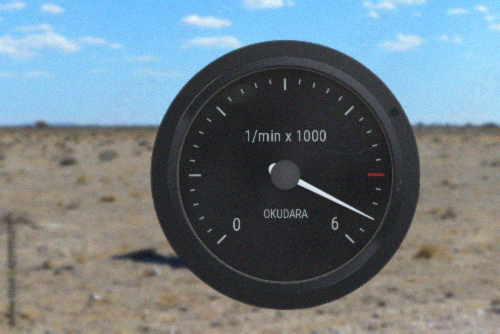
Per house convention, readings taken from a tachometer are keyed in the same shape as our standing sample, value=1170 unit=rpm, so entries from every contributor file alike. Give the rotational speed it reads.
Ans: value=5600 unit=rpm
